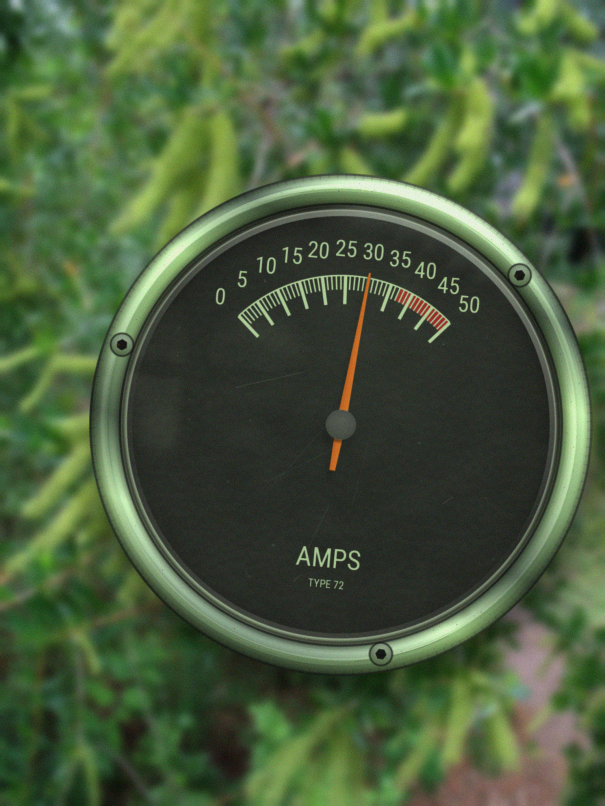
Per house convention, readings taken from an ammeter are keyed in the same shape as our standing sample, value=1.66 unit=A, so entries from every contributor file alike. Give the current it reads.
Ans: value=30 unit=A
